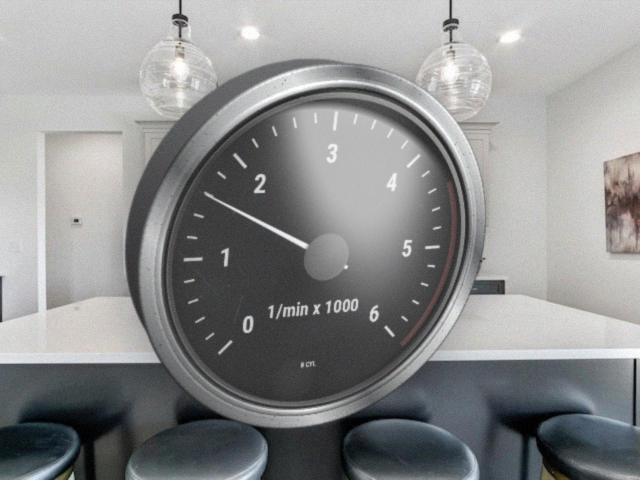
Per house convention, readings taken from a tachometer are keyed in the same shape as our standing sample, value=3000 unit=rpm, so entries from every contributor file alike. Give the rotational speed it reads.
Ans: value=1600 unit=rpm
